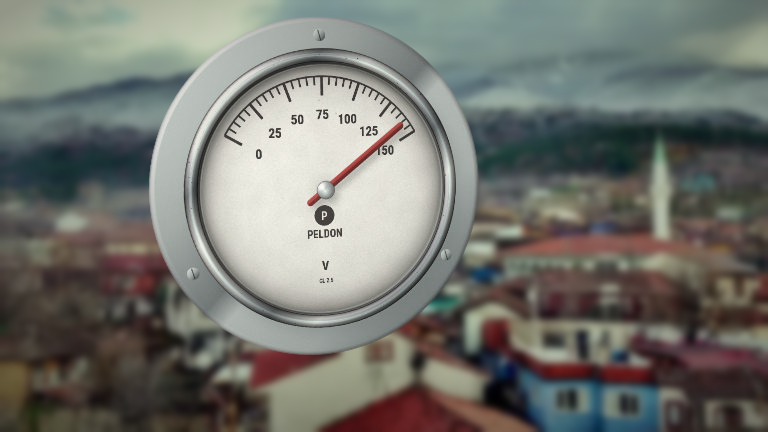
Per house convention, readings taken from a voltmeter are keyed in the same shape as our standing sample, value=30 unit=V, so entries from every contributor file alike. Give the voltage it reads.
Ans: value=140 unit=V
